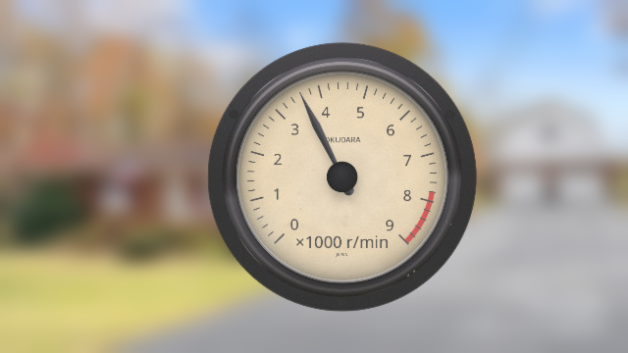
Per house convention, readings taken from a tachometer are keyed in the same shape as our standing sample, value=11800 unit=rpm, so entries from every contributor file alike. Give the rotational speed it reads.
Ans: value=3600 unit=rpm
